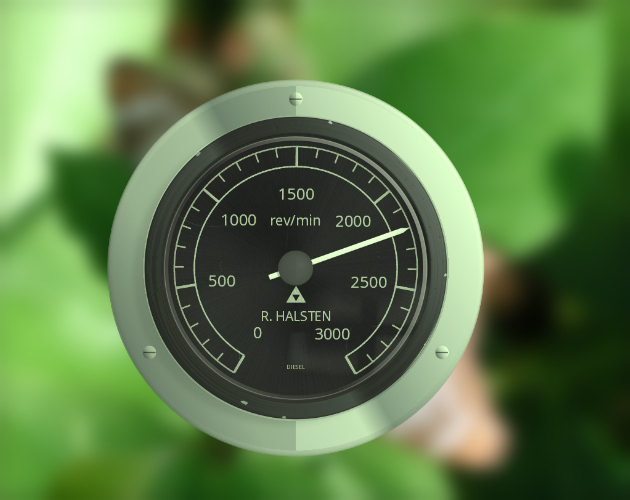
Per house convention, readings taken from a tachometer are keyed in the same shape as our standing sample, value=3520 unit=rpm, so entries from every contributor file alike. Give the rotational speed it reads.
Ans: value=2200 unit=rpm
